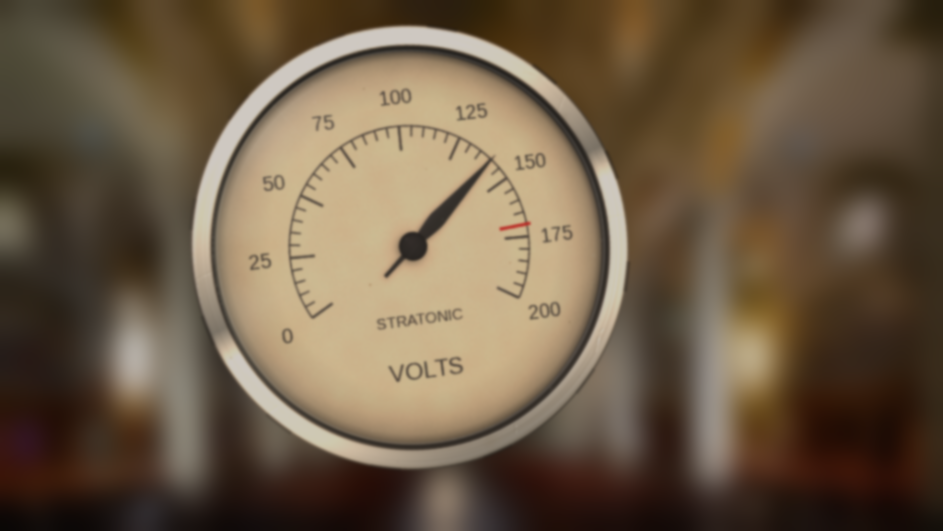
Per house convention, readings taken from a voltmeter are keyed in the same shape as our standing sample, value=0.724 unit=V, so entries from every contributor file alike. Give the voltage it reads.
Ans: value=140 unit=V
